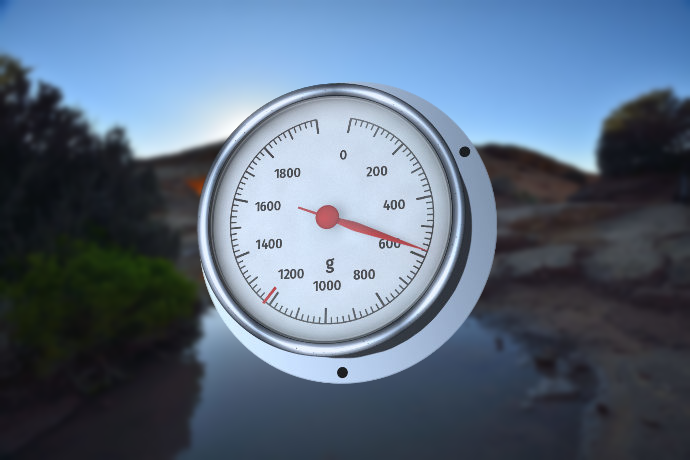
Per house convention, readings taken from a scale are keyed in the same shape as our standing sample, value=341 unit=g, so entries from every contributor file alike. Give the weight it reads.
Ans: value=580 unit=g
